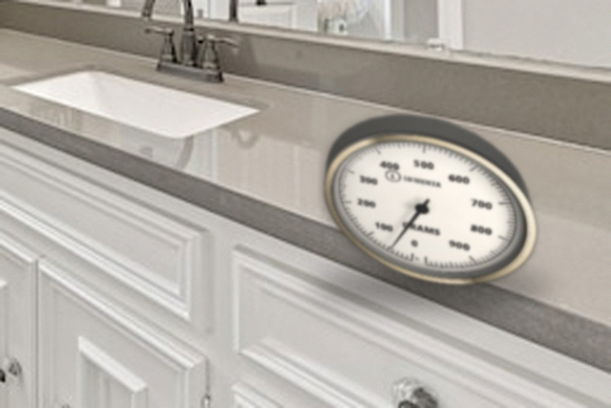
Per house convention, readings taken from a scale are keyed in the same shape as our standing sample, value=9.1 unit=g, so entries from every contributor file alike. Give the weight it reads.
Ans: value=50 unit=g
